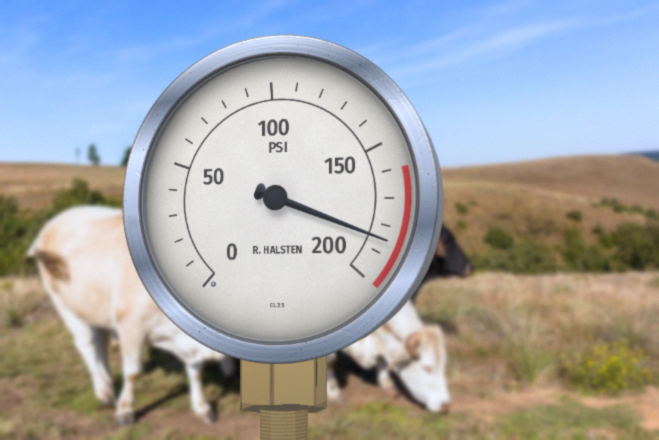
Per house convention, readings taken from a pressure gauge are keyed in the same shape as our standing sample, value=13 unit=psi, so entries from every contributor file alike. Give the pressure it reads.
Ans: value=185 unit=psi
